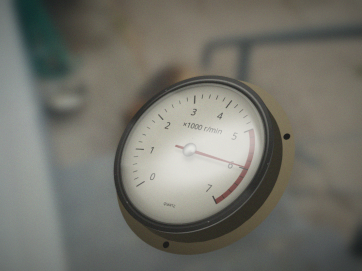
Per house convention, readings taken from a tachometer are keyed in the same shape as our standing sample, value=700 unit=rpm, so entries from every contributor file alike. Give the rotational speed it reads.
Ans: value=6000 unit=rpm
